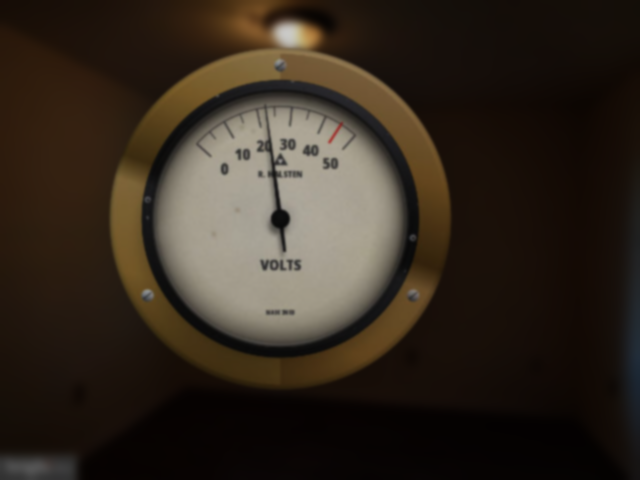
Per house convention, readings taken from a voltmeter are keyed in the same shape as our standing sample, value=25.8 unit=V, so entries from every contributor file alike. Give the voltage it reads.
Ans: value=22.5 unit=V
